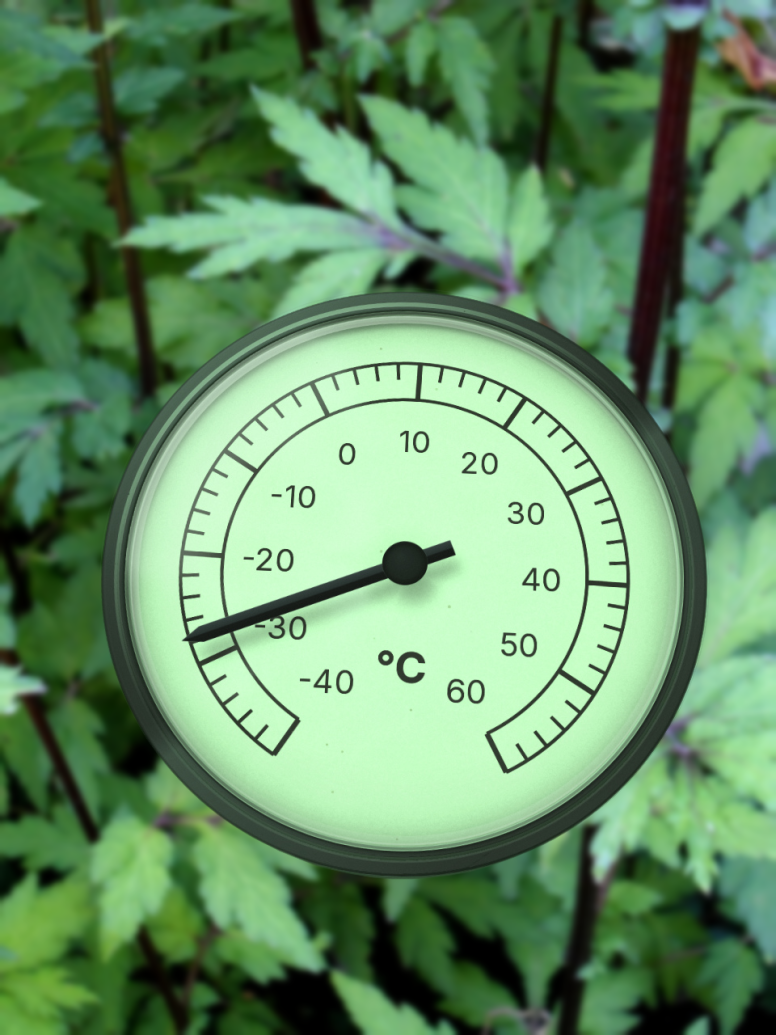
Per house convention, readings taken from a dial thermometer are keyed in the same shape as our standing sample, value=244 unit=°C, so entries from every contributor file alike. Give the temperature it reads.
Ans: value=-28 unit=°C
